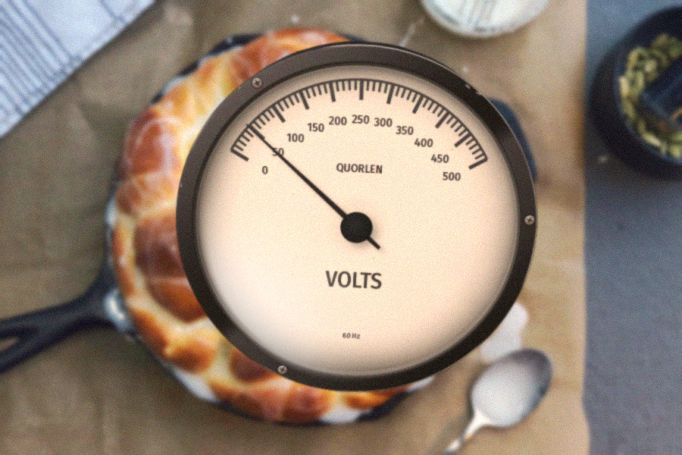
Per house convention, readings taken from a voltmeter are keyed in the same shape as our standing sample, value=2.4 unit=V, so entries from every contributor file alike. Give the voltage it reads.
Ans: value=50 unit=V
